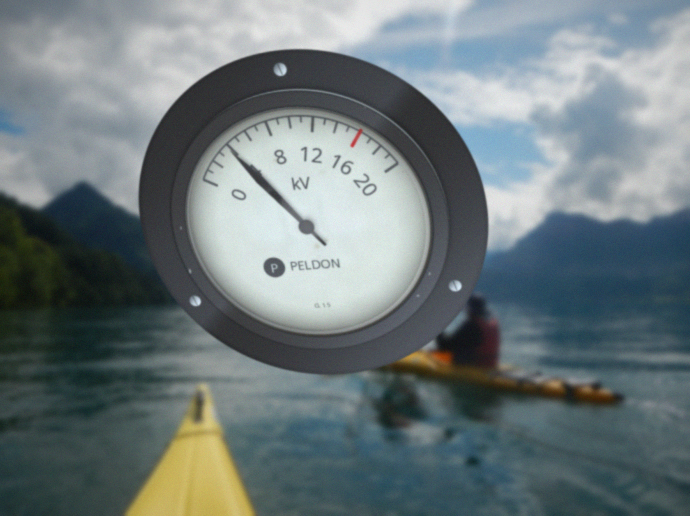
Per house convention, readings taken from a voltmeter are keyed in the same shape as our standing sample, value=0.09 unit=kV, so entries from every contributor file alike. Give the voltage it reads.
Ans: value=4 unit=kV
